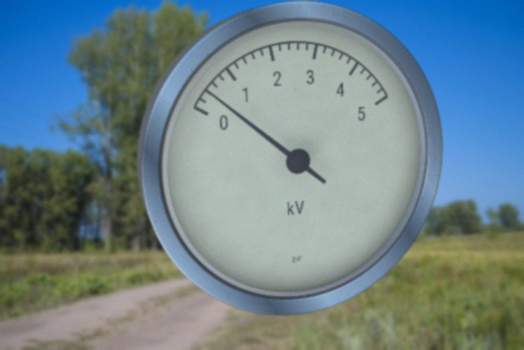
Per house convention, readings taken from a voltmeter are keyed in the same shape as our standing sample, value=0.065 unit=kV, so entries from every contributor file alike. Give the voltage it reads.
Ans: value=0.4 unit=kV
